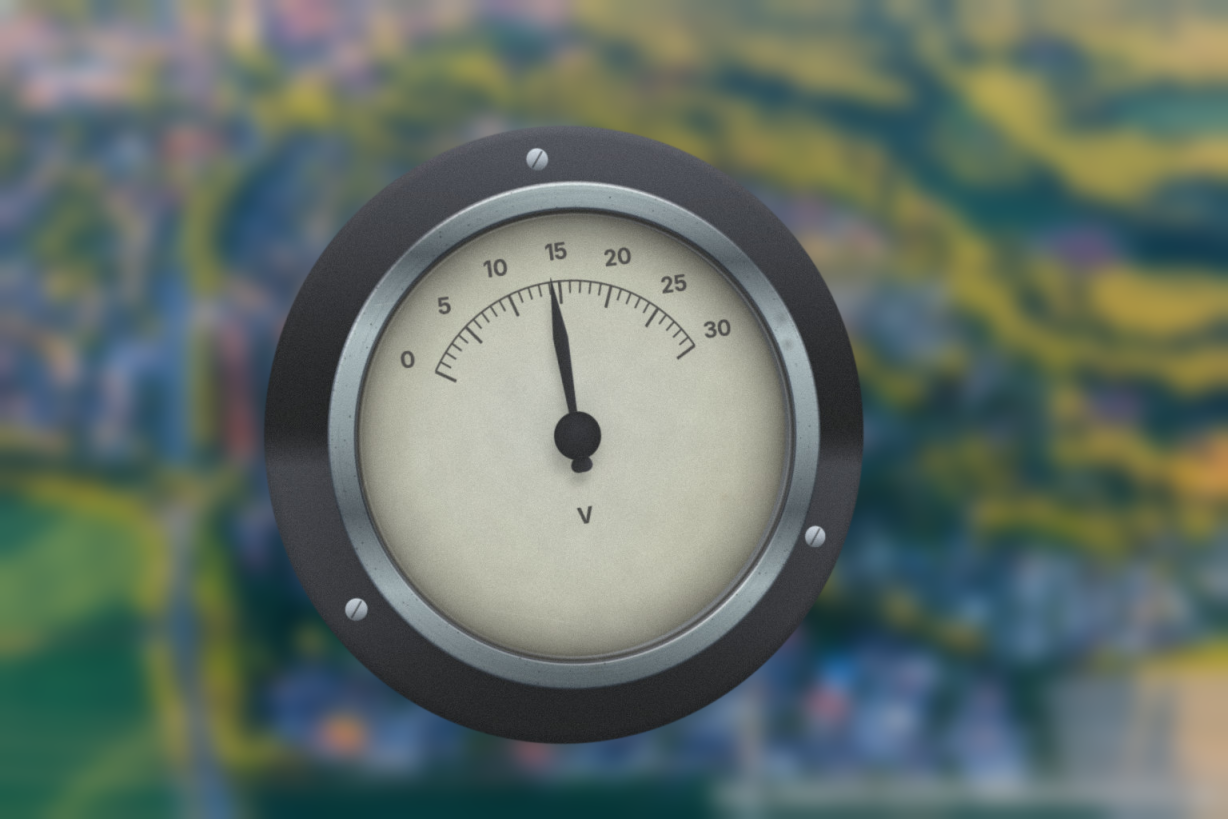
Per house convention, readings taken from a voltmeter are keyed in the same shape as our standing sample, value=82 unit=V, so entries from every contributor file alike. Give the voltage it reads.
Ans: value=14 unit=V
